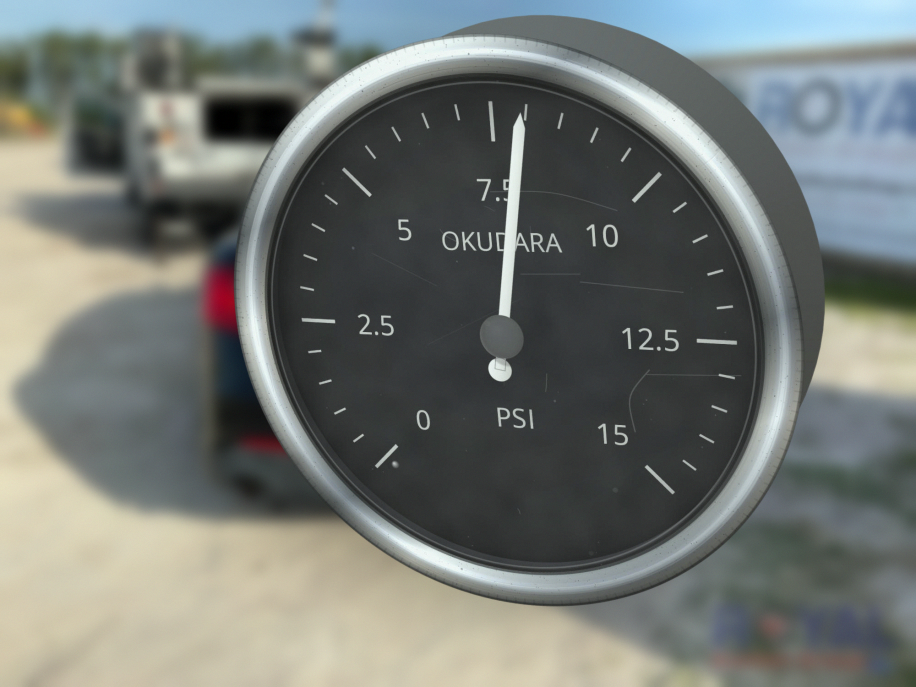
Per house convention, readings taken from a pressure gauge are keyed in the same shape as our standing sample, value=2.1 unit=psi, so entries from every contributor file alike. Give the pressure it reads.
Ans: value=8 unit=psi
